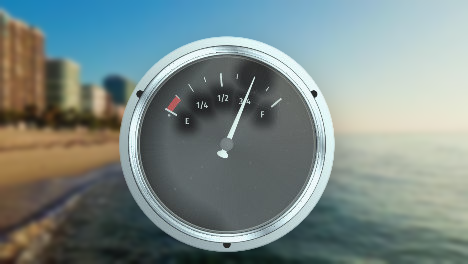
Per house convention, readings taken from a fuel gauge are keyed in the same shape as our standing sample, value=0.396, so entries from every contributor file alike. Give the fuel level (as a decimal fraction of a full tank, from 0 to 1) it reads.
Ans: value=0.75
